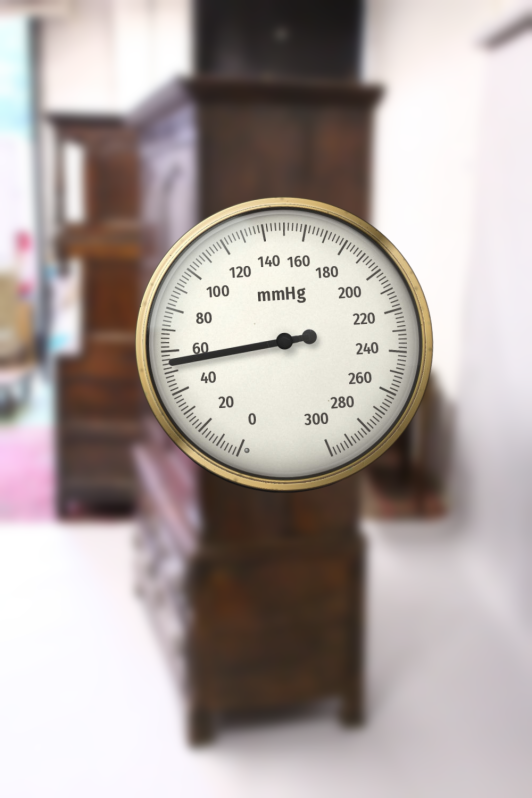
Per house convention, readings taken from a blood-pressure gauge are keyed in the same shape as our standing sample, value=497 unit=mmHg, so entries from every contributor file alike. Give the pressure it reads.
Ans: value=54 unit=mmHg
